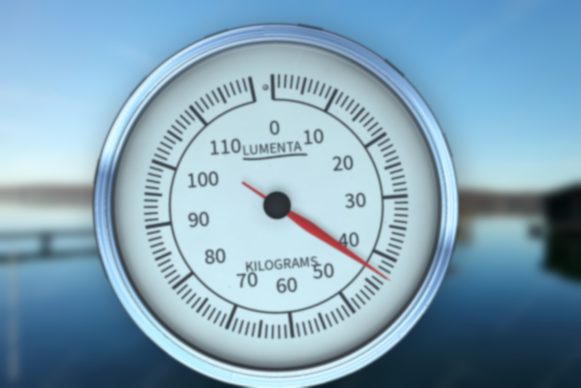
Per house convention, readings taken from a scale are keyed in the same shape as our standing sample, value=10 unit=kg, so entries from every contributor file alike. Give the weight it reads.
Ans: value=43 unit=kg
